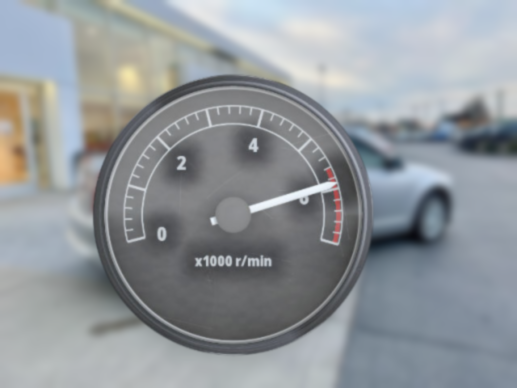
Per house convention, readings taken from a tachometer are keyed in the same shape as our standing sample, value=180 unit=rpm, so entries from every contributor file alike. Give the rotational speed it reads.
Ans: value=5900 unit=rpm
